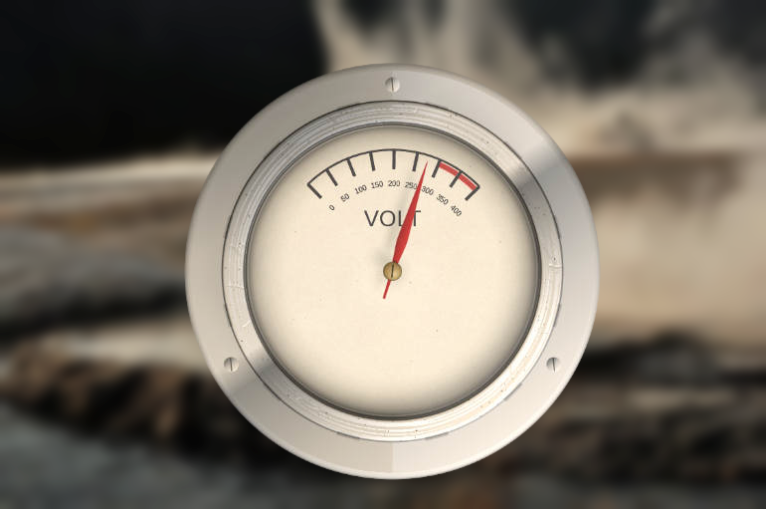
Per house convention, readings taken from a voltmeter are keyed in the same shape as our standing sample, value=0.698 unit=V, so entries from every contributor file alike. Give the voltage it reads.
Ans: value=275 unit=V
